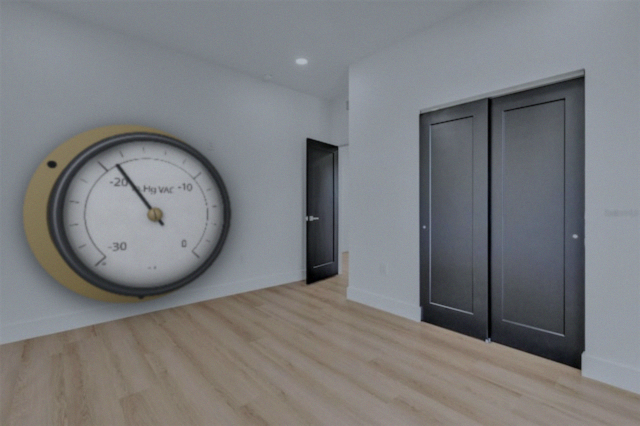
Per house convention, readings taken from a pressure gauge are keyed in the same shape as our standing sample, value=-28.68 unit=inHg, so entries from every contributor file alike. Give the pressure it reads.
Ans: value=-19 unit=inHg
